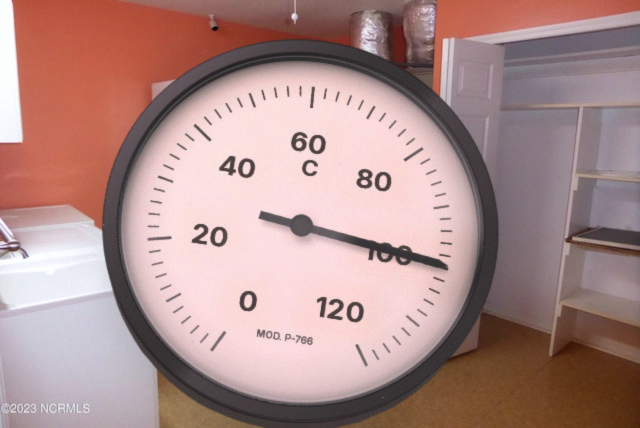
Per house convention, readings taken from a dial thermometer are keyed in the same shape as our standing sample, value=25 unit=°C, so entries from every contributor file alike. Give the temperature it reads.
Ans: value=100 unit=°C
